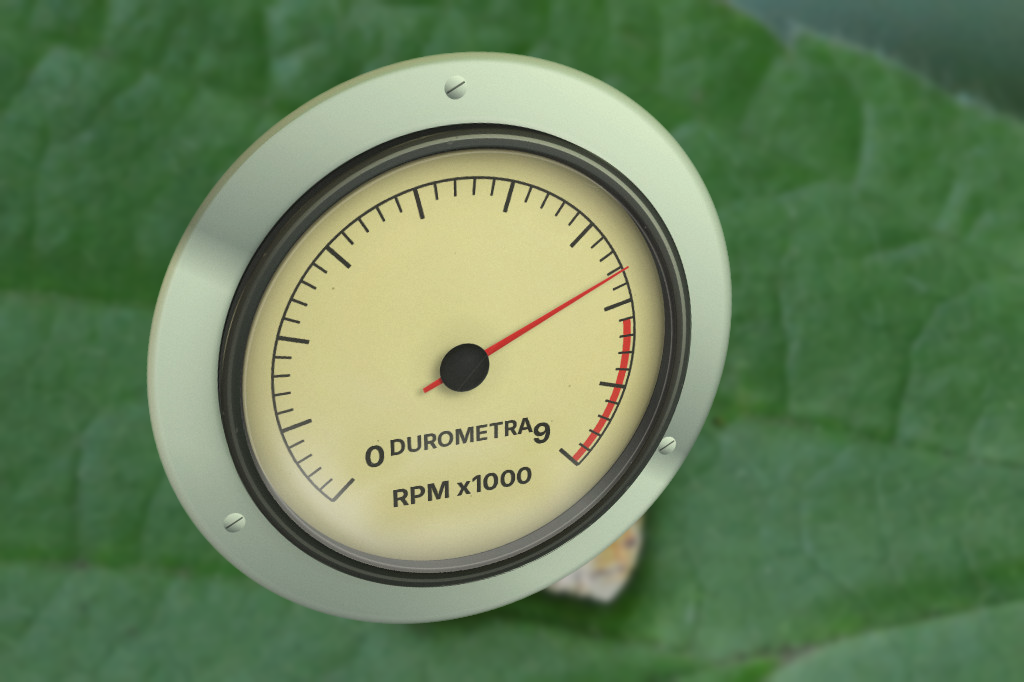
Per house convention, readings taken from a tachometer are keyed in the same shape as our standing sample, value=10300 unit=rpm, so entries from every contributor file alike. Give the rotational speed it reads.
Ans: value=6600 unit=rpm
